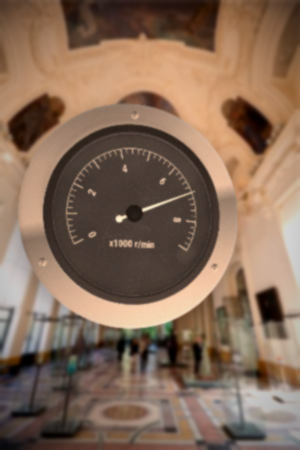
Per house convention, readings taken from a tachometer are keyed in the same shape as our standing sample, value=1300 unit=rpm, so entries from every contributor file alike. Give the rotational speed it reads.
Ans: value=7000 unit=rpm
